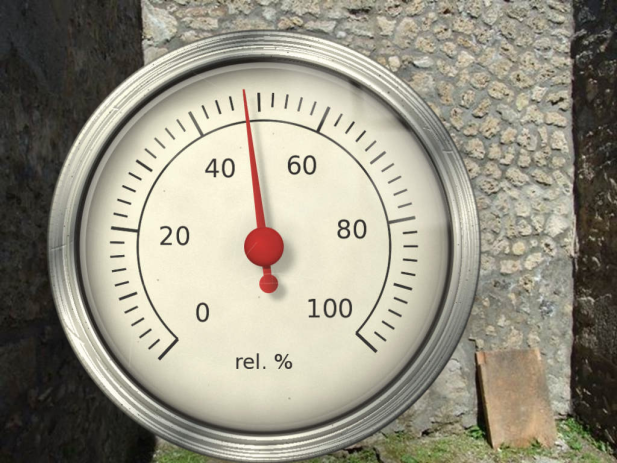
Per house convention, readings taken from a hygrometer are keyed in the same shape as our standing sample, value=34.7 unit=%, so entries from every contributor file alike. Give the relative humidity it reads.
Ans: value=48 unit=%
